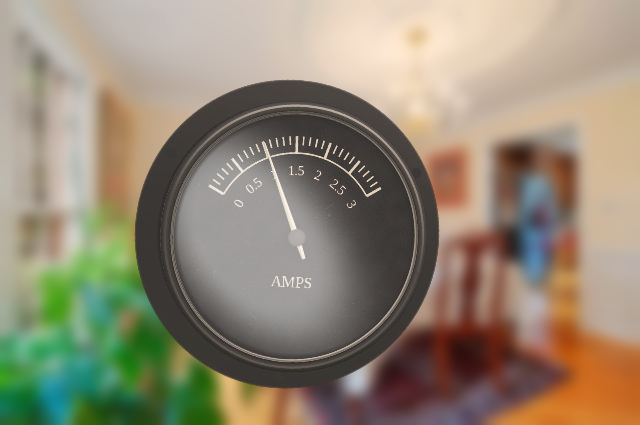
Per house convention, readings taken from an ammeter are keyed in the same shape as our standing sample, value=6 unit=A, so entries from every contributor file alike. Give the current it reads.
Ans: value=1 unit=A
